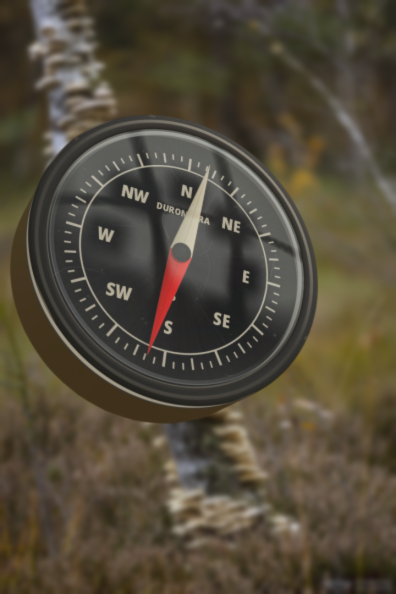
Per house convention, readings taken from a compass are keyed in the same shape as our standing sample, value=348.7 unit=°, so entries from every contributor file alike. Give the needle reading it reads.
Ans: value=190 unit=°
